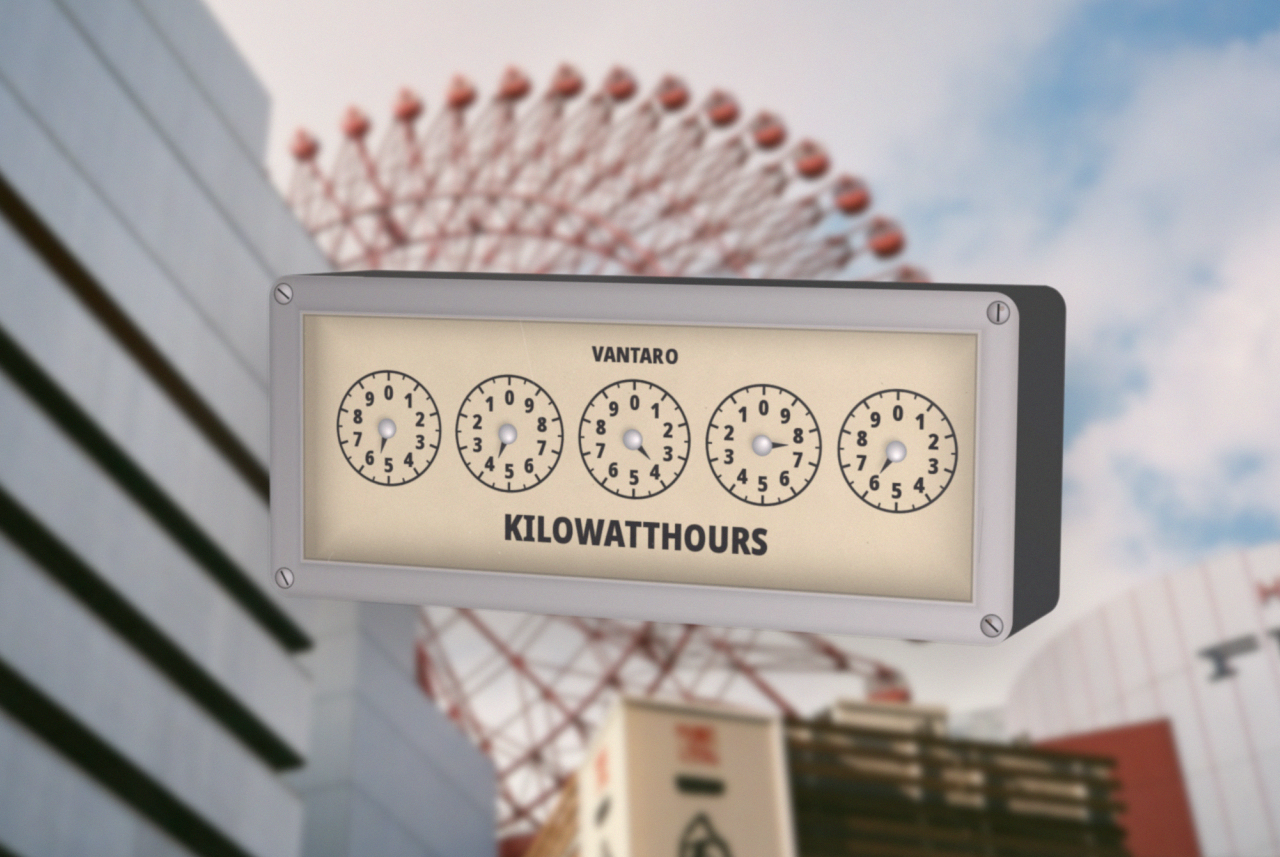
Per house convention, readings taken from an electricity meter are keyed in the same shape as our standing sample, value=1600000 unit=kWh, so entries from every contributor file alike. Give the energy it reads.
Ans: value=54376 unit=kWh
